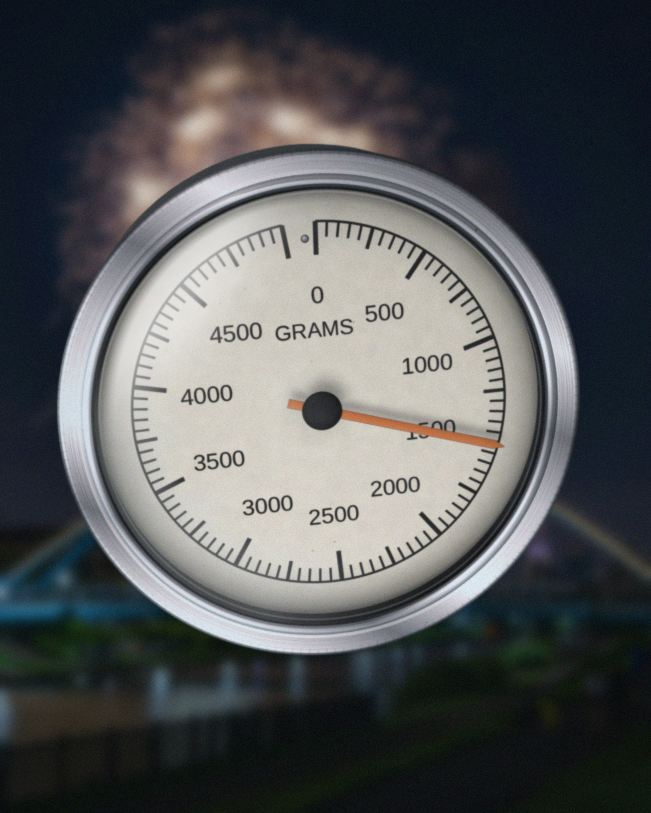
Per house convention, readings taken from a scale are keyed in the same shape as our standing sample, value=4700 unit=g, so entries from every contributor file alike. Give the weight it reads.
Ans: value=1500 unit=g
